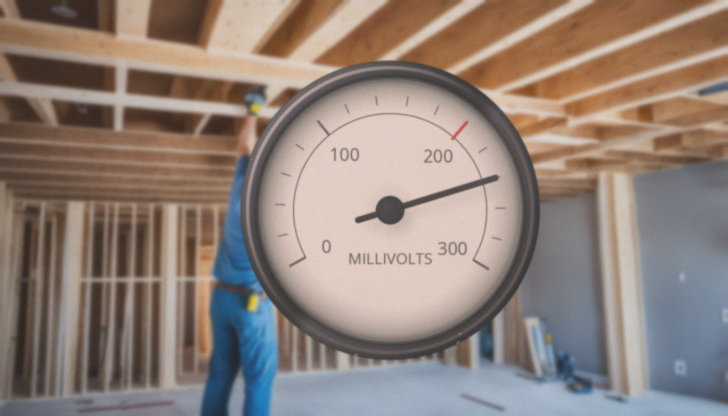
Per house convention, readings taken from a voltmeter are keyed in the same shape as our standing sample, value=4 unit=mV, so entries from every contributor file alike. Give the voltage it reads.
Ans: value=240 unit=mV
